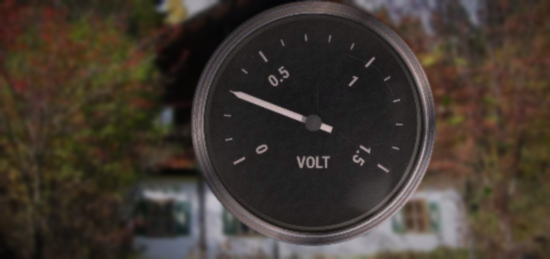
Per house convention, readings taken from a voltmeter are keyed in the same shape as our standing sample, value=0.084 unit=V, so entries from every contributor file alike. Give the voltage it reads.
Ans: value=0.3 unit=V
